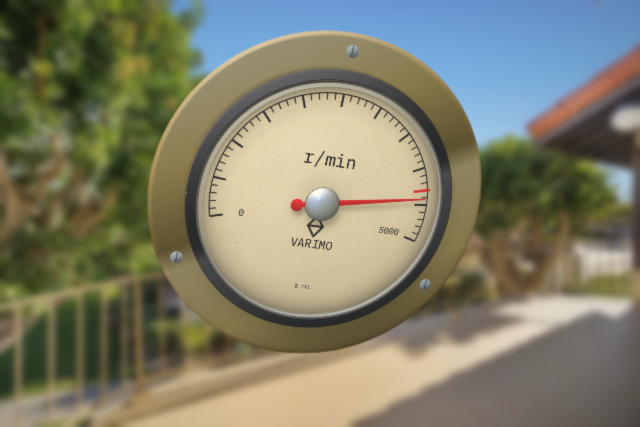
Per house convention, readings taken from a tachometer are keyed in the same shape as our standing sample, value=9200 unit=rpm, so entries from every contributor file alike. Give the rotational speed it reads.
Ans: value=4400 unit=rpm
